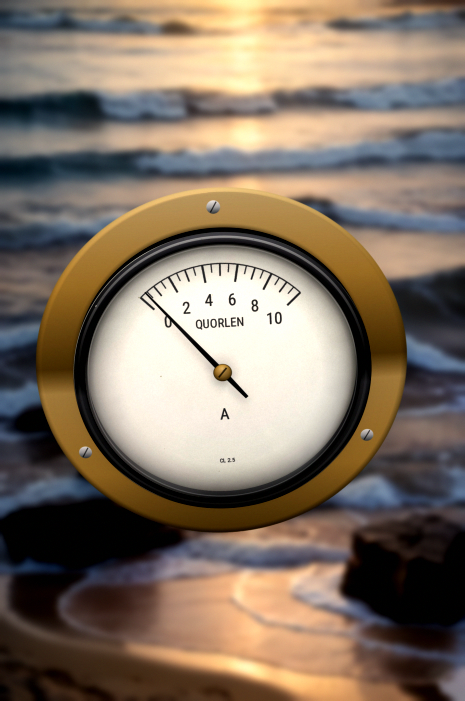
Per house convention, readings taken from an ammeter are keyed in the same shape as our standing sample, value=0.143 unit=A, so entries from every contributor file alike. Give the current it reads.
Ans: value=0.5 unit=A
